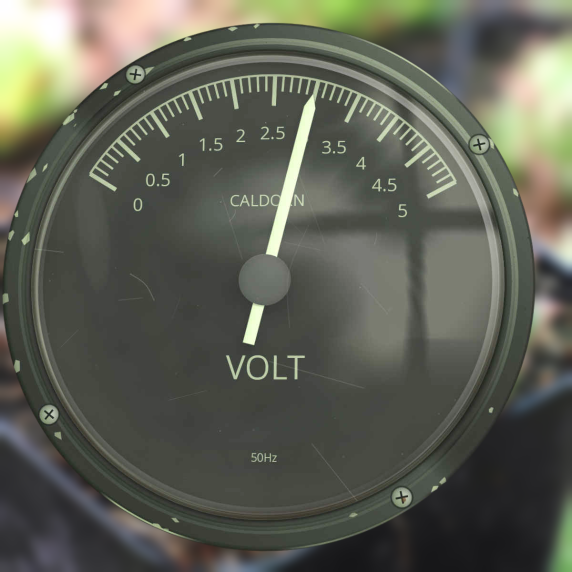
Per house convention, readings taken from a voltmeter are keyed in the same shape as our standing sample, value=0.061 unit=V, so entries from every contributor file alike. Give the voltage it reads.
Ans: value=3 unit=V
